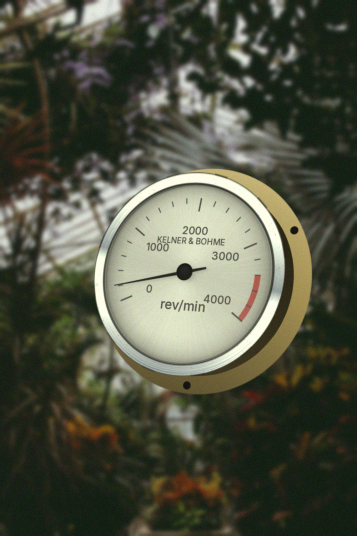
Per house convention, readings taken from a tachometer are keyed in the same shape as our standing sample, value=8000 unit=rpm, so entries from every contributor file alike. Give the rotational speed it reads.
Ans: value=200 unit=rpm
